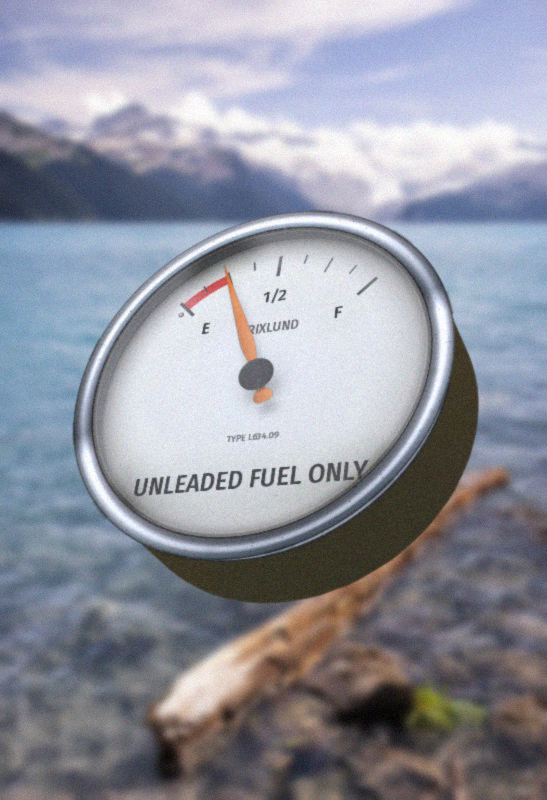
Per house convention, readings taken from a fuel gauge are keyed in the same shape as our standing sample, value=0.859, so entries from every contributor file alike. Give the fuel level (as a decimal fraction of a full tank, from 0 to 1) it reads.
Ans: value=0.25
